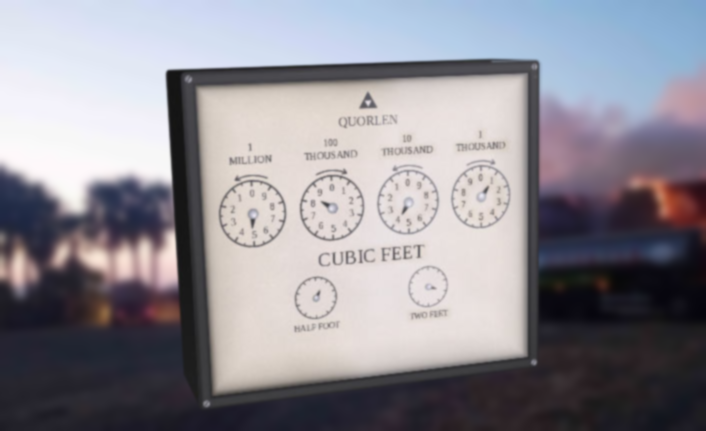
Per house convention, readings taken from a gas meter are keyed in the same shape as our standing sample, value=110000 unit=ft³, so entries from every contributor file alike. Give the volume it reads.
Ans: value=484100 unit=ft³
